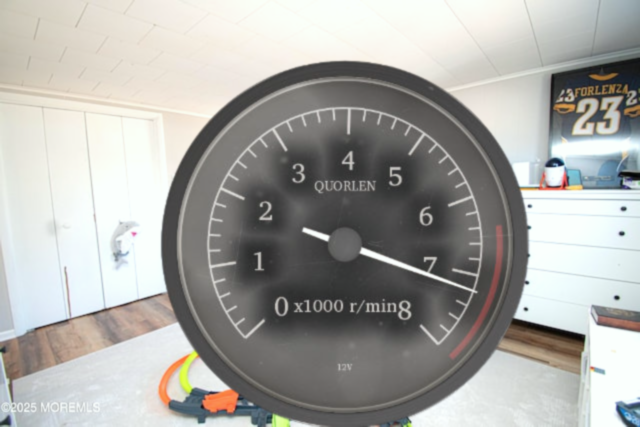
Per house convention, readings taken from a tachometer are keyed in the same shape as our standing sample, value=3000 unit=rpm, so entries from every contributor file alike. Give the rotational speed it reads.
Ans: value=7200 unit=rpm
